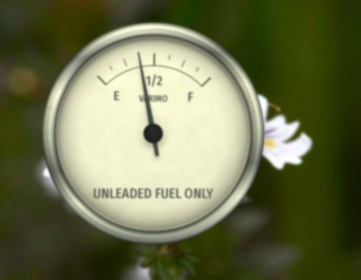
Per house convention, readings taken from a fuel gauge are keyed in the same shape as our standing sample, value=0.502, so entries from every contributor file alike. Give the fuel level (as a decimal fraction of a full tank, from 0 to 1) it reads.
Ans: value=0.375
